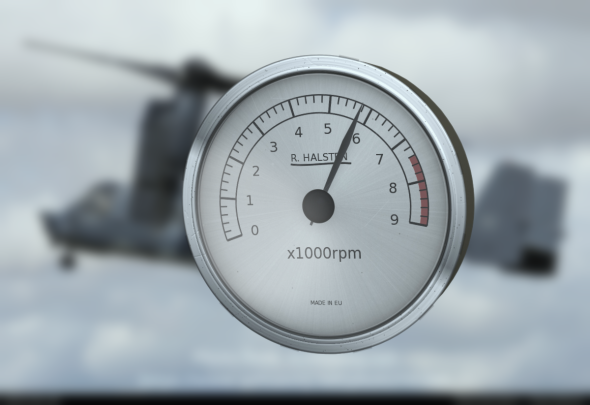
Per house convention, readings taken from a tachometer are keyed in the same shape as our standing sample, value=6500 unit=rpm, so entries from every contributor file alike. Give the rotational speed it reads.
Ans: value=5800 unit=rpm
